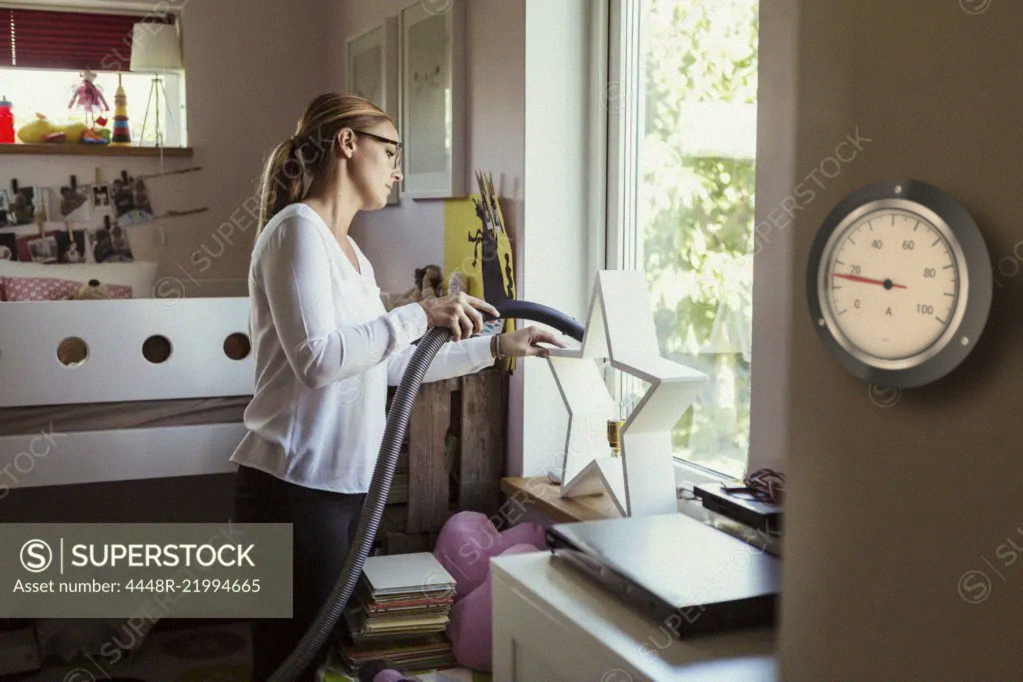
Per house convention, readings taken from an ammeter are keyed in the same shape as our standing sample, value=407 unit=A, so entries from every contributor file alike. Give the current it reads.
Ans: value=15 unit=A
